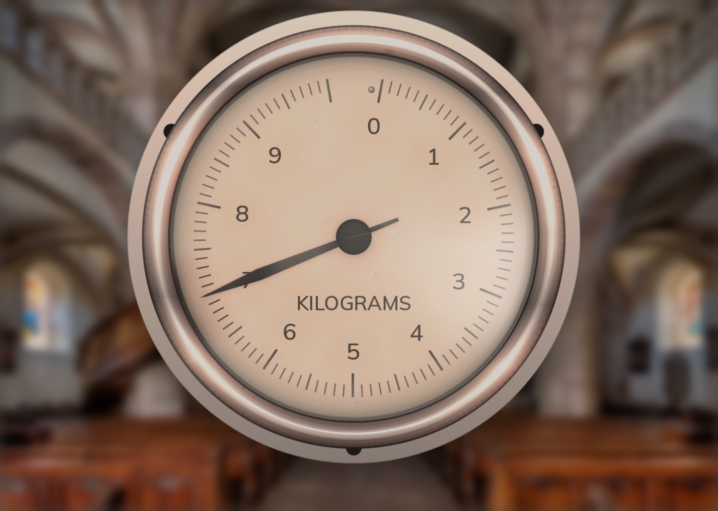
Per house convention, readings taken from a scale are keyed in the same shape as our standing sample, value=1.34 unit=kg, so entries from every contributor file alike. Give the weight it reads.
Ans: value=7 unit=kg
